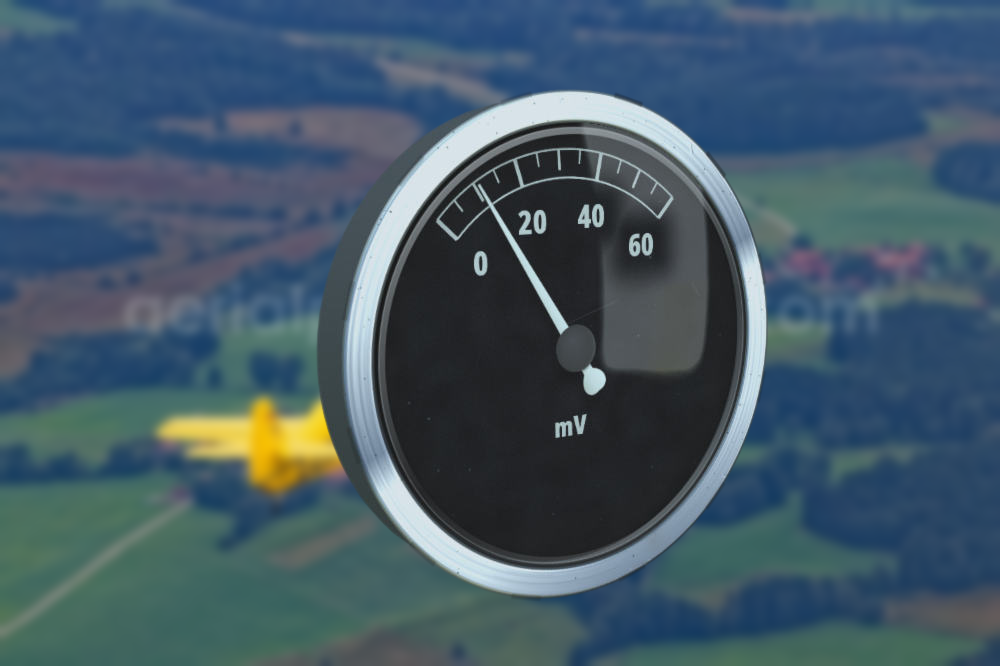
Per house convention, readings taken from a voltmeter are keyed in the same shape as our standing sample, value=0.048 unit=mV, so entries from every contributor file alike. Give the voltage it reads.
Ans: value=10 unit=mV
